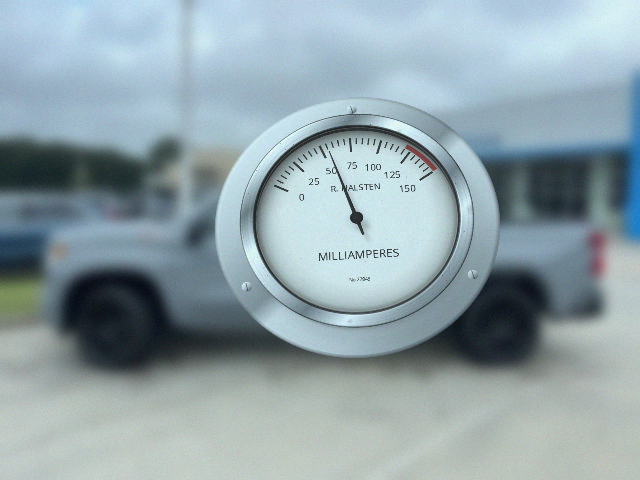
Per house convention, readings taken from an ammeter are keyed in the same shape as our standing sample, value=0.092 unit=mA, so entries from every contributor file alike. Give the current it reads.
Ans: value=55 unit=mA
